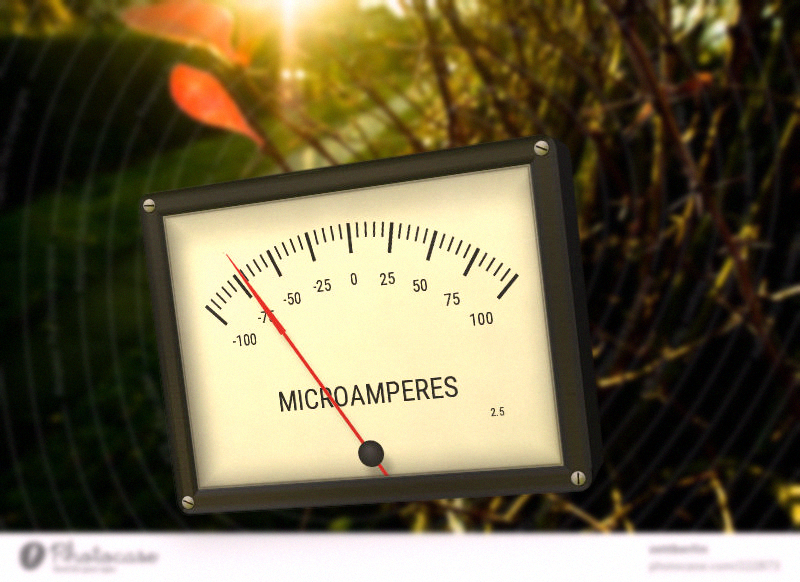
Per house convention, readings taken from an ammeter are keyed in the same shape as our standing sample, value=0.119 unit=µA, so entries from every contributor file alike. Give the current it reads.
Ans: value=-70 unit=µA
